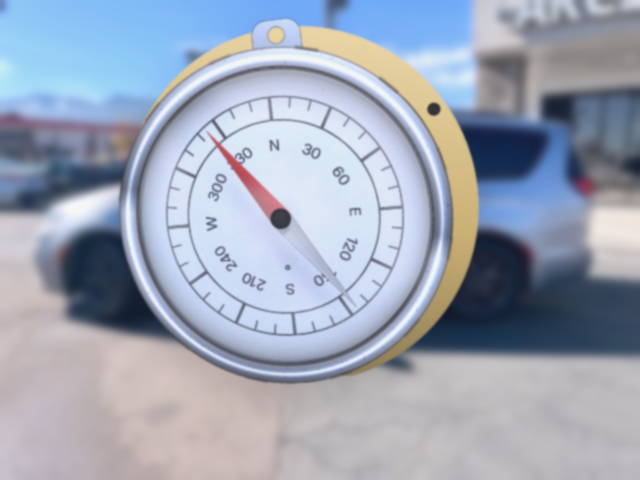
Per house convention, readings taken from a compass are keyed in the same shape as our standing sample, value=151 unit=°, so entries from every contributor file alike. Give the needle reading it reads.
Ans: value=325 unit=°
